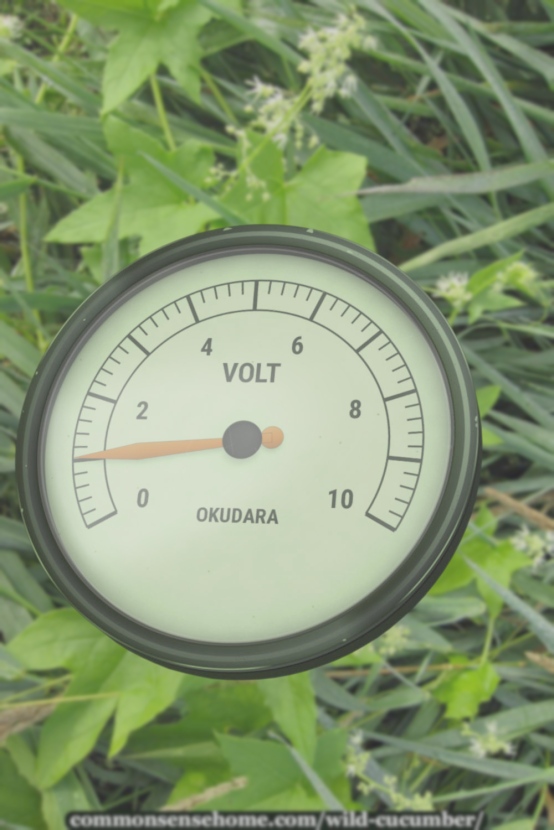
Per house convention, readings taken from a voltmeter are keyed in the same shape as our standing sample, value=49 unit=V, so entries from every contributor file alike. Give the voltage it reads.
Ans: value=1 unit=V
